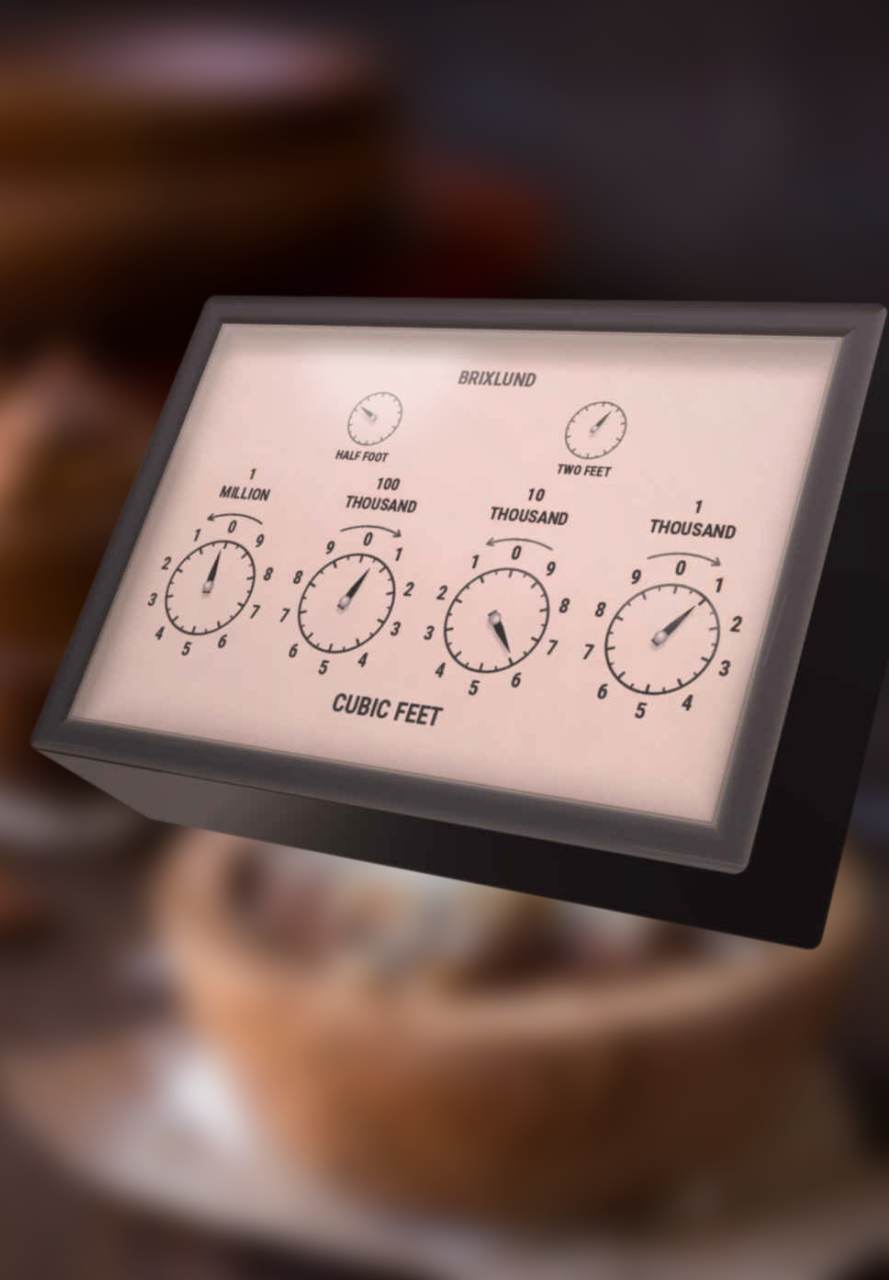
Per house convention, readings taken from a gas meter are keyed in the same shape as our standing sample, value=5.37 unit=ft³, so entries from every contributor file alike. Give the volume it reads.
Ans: value=6100 unit=ft³
